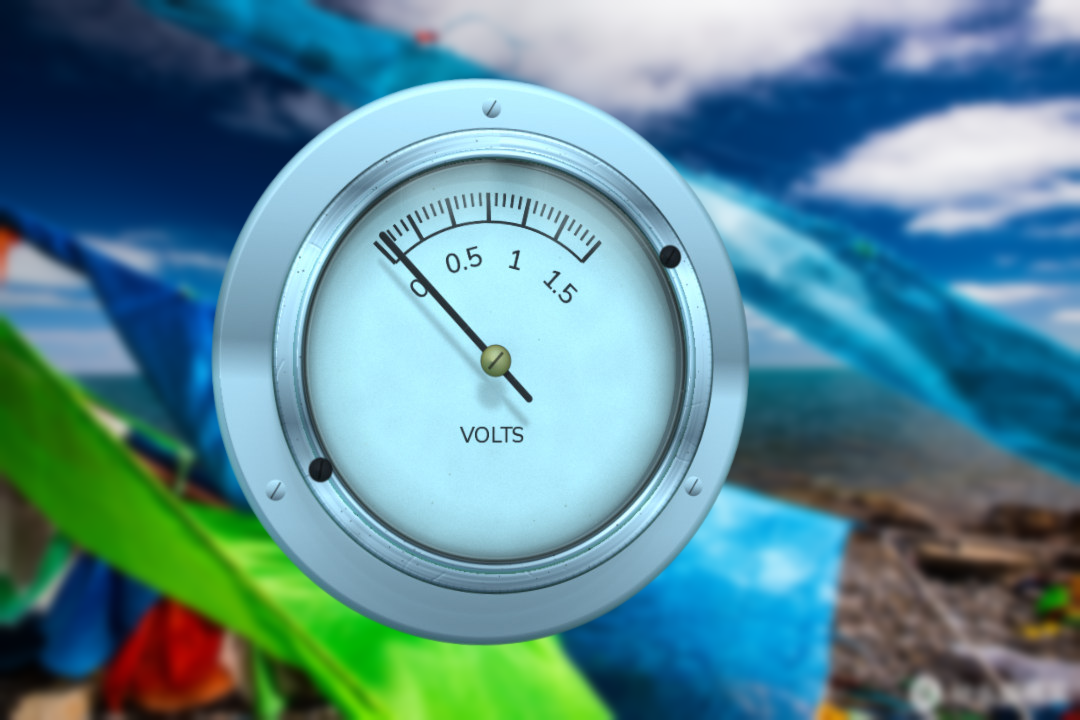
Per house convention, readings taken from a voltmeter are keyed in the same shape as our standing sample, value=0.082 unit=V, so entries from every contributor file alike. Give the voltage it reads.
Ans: value=0.05 unit=V
